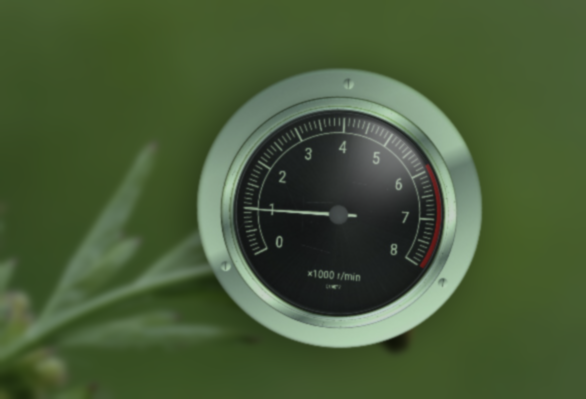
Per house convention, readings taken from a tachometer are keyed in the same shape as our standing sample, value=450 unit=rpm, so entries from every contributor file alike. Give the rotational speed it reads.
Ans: value=1000 unit=rpm
